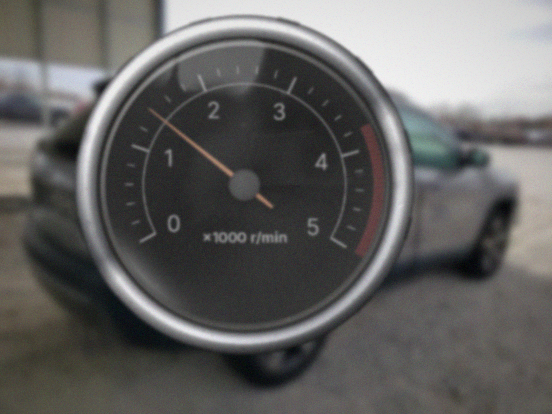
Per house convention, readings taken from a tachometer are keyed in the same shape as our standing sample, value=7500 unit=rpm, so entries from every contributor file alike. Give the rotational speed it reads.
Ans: value=1400 unit=rpm
